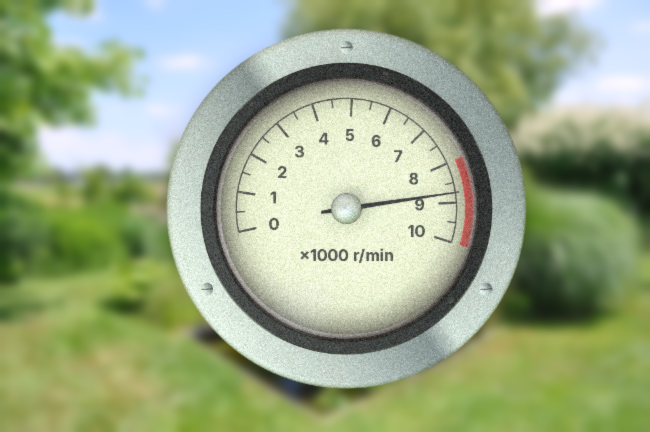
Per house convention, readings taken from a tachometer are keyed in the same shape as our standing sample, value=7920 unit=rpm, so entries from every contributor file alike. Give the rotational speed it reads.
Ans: value=8750 unit=rpm
